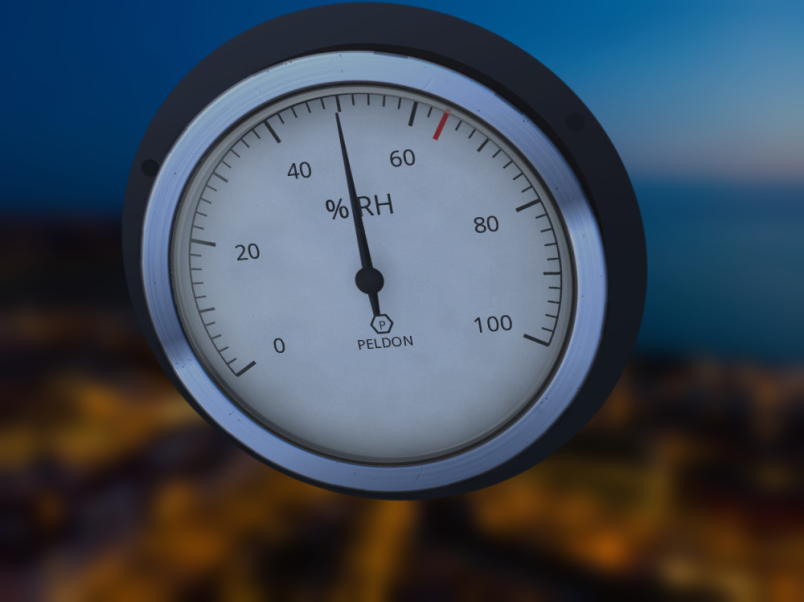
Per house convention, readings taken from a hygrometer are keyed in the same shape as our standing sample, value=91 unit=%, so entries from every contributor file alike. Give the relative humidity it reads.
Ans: value=50 unit=%
